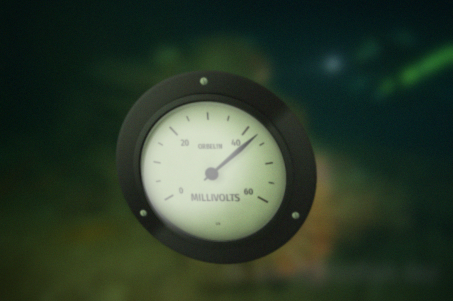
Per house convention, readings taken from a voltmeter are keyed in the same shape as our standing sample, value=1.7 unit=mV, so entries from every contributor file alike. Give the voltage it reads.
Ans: value=42.5 unit=mV
